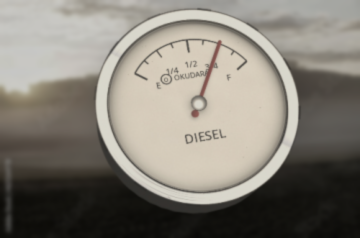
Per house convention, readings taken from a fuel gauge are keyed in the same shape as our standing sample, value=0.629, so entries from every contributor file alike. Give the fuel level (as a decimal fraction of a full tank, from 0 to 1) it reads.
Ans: value=0.75
